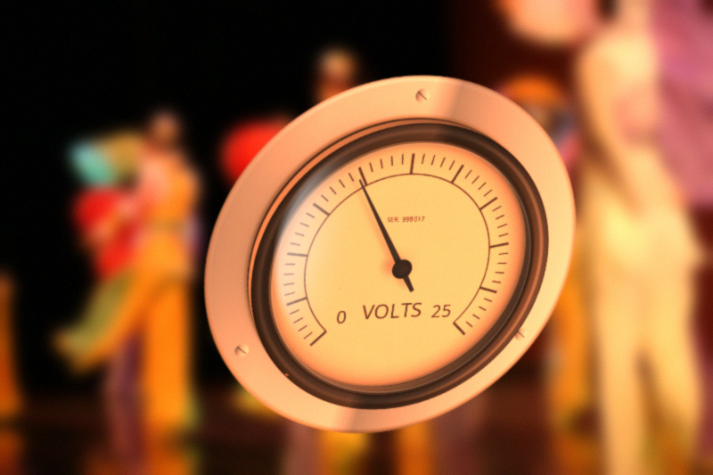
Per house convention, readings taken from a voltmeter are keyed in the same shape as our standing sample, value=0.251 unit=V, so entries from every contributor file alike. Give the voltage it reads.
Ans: value=9.75 unit=V
